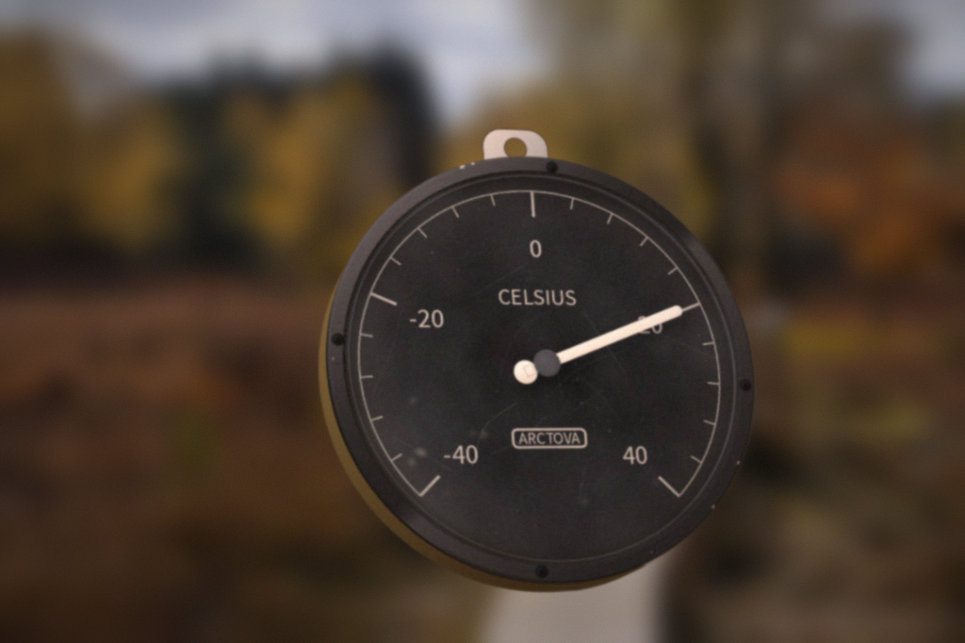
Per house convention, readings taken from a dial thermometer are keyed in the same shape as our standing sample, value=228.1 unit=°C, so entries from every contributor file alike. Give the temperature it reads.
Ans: value=20 unit=°C
